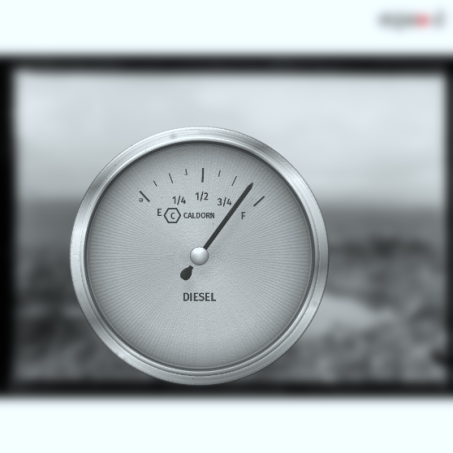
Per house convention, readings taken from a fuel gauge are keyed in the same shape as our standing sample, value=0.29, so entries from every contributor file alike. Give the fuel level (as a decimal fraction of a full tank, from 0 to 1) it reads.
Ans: value=0.875
